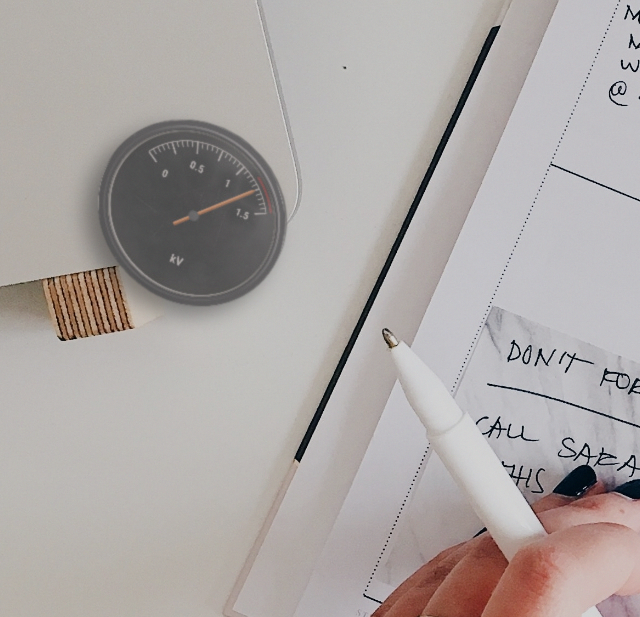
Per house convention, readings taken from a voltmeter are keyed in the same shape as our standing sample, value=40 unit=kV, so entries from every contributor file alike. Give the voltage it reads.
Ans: value=1.25 unit=kV
